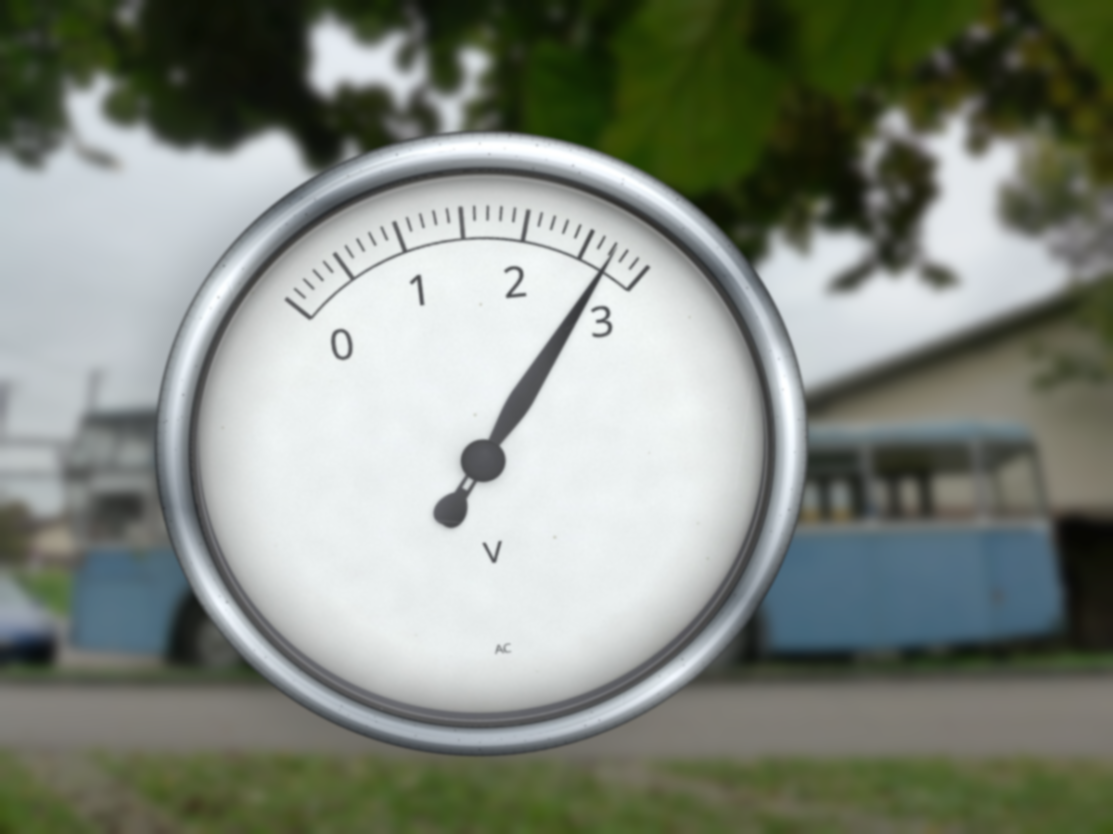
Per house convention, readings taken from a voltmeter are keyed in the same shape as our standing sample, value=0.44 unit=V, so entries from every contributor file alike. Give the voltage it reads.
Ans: value=2.7 unit=V
